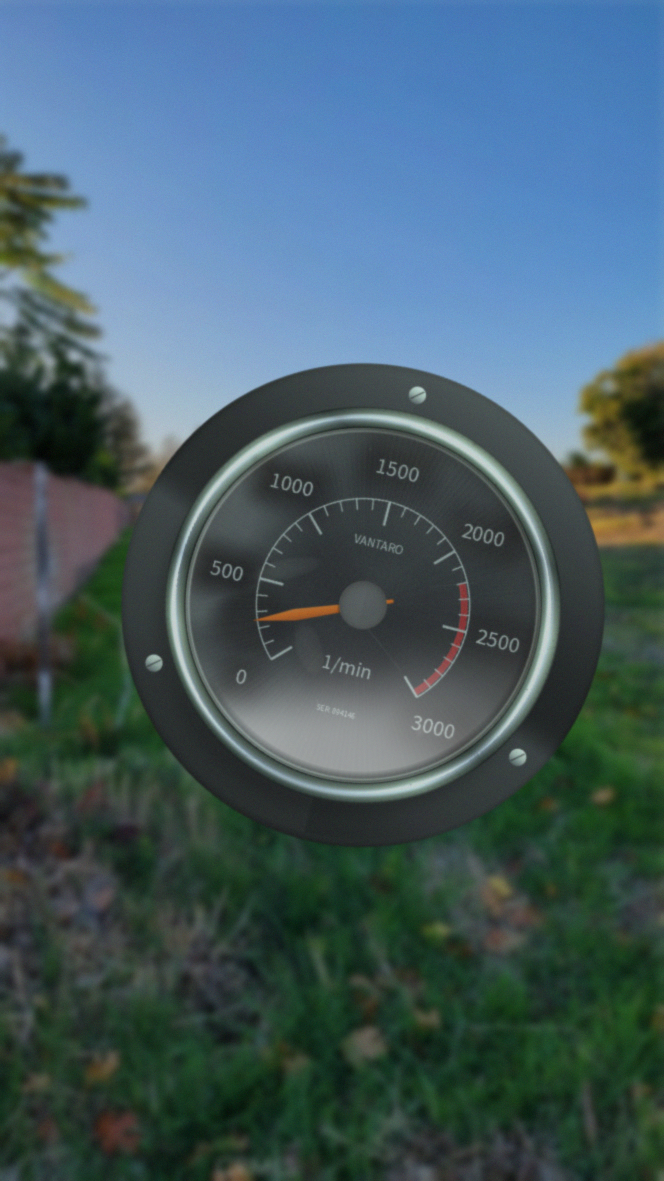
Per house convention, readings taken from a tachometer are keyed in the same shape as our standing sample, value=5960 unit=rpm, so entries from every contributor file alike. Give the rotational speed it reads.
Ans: value=250 unit=rpm
